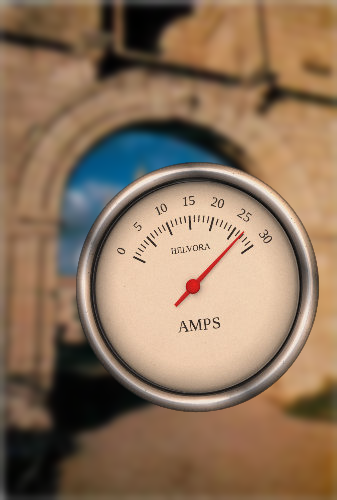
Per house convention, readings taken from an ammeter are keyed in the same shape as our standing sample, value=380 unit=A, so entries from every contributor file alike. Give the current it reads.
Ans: value=27 unit=A
